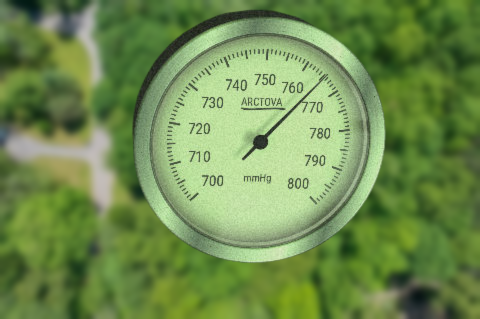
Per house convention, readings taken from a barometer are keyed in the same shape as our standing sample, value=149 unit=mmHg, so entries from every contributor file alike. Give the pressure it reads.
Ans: value=765 unit=mmHg
